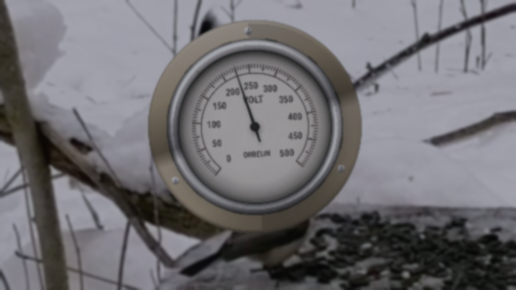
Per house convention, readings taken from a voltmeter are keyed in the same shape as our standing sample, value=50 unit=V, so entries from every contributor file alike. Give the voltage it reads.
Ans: value=225 unit=V
